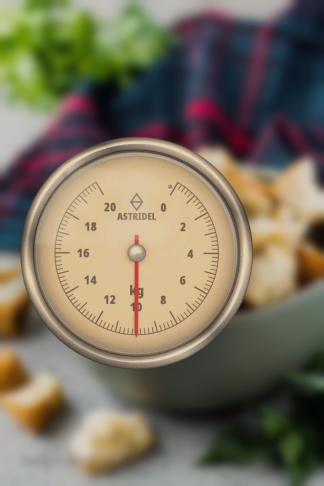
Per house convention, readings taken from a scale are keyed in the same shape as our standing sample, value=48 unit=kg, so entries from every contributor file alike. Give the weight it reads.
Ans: value=10 unit=kg
